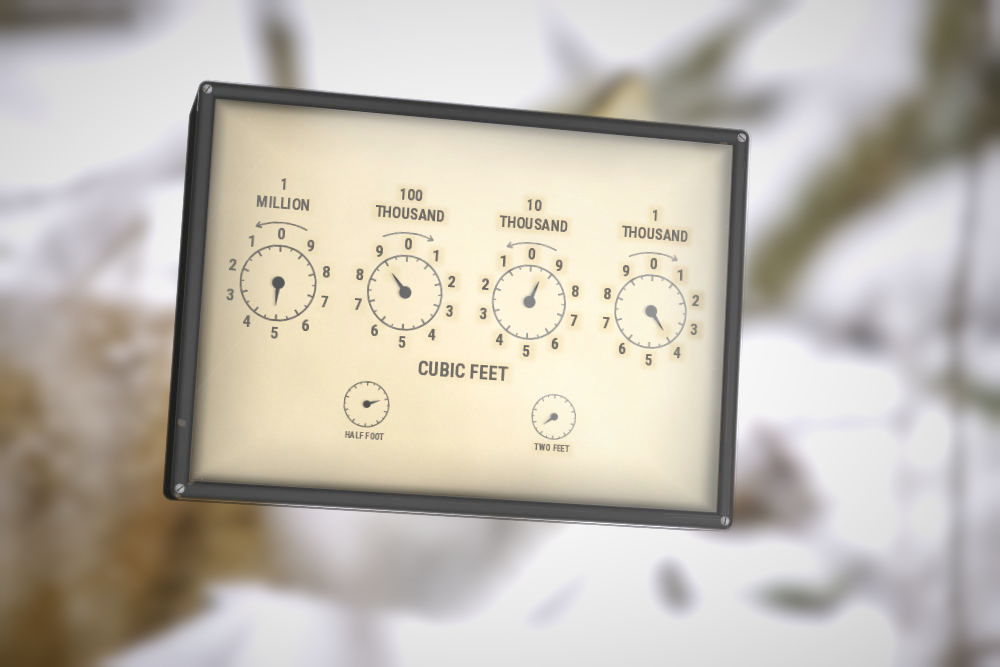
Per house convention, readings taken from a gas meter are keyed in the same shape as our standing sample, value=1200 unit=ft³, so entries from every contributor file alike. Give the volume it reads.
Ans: value=489400 unit=ft³
